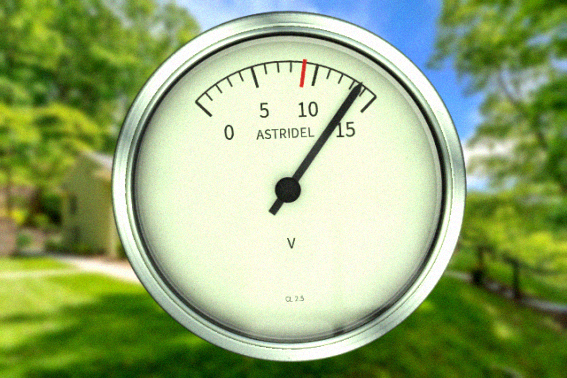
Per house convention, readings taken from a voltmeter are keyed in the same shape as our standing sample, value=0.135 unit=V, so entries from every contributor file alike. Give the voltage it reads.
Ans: value=13.5 unit=V
